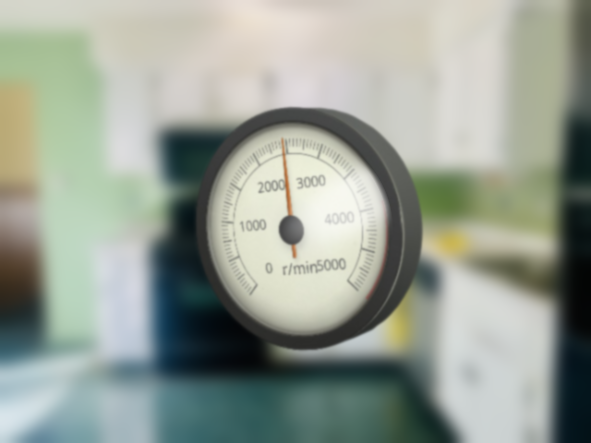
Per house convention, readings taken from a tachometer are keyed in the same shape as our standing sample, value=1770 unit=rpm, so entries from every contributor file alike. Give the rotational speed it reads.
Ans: value=2500 unit=rpm
